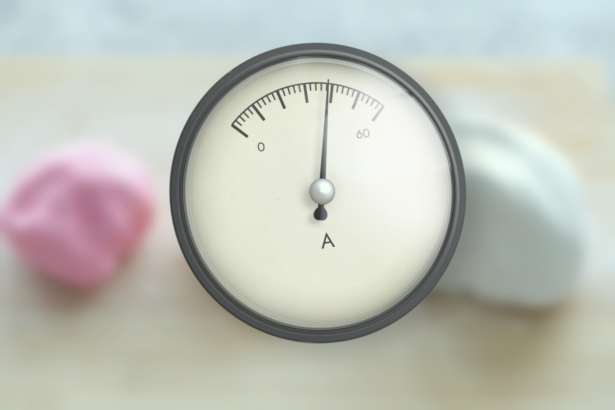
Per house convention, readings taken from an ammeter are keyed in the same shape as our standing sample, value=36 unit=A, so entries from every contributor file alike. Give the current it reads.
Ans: value=38 unit=A
